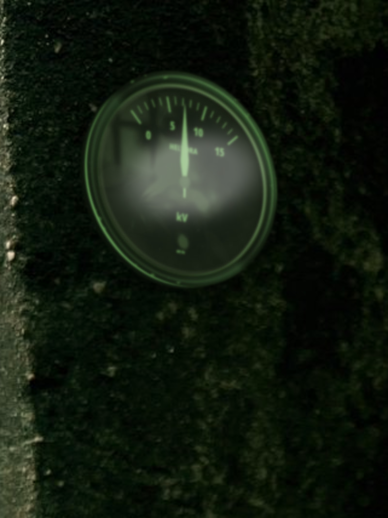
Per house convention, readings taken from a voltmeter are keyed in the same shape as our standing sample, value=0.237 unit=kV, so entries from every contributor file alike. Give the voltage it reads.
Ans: value=7 unit=kV
